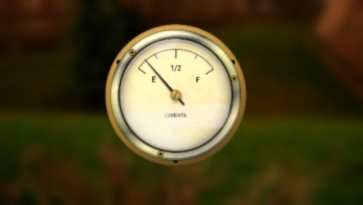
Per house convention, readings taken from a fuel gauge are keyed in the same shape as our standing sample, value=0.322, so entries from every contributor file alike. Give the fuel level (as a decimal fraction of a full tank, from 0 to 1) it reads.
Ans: value=0.125
